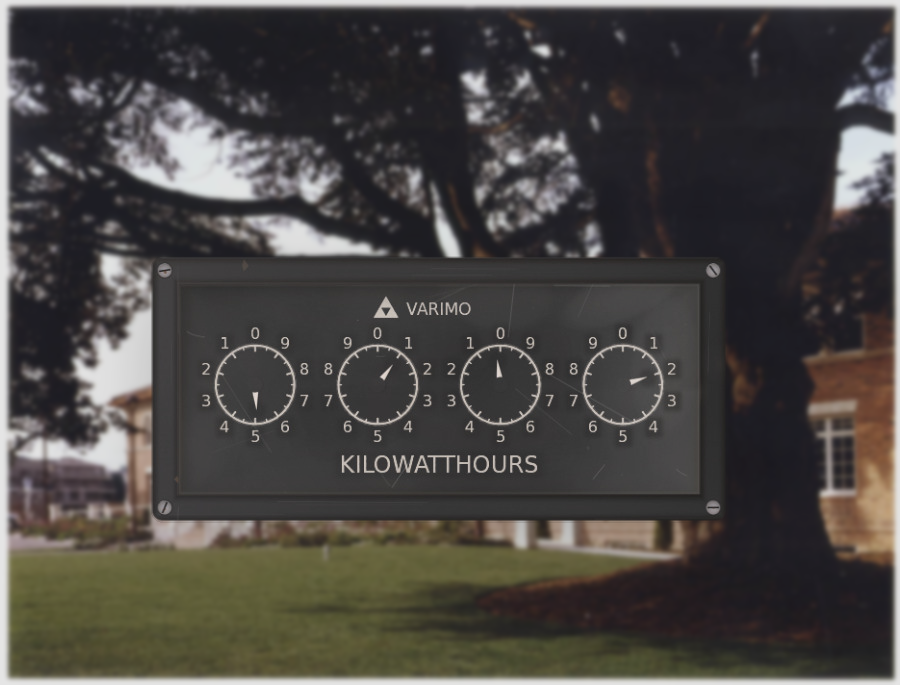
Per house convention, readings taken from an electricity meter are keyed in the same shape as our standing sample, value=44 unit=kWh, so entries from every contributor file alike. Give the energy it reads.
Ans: value=5102 unit=kWh
